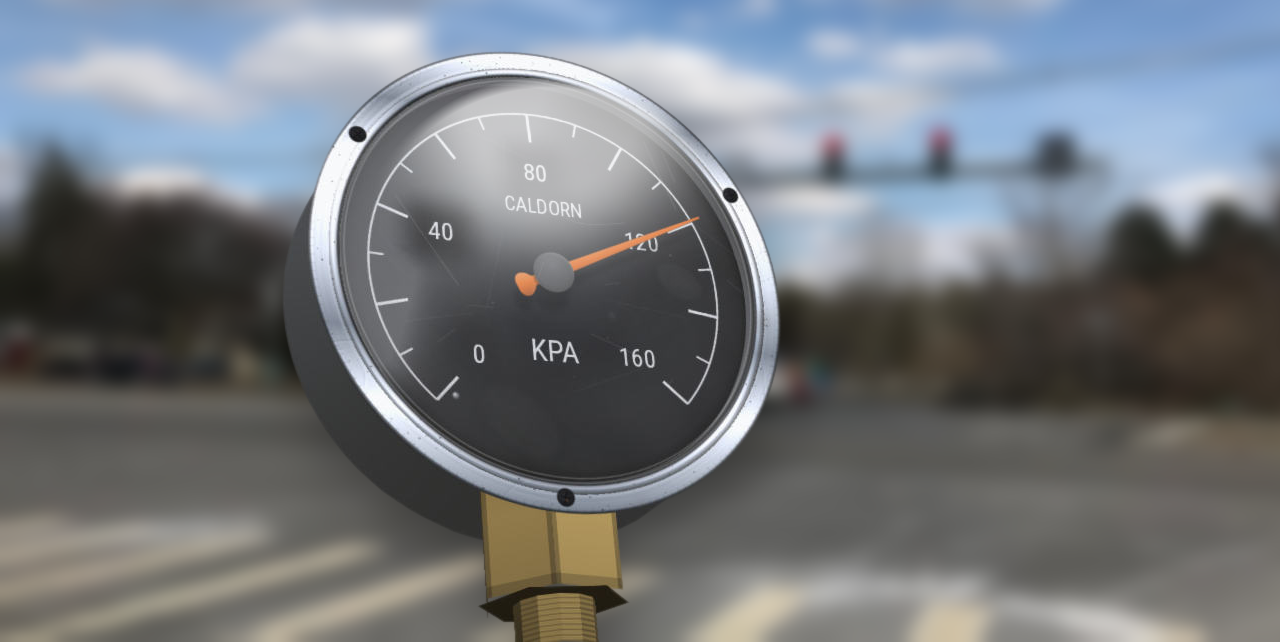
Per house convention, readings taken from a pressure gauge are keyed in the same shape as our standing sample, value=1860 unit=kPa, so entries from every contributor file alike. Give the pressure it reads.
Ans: value=120 unit=kPa
